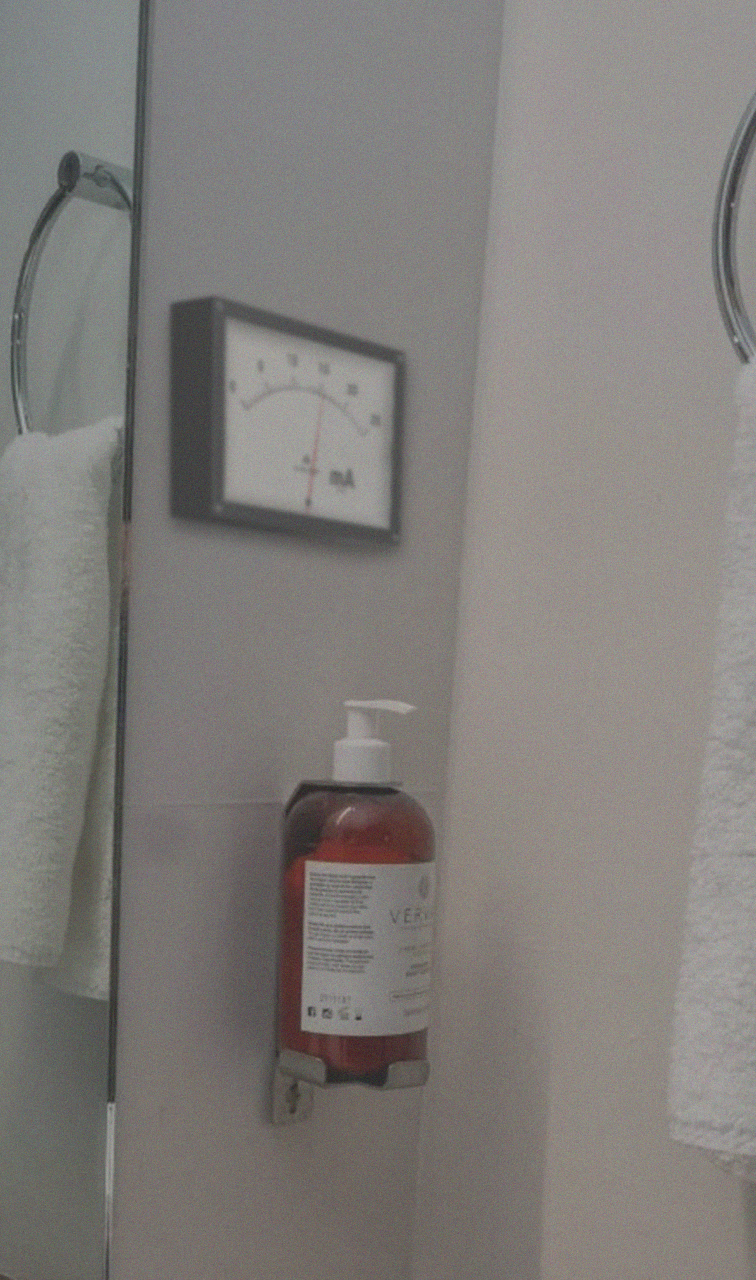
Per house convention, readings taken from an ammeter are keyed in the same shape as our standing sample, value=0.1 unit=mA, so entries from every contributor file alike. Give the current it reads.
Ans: value=15 unit=mA
